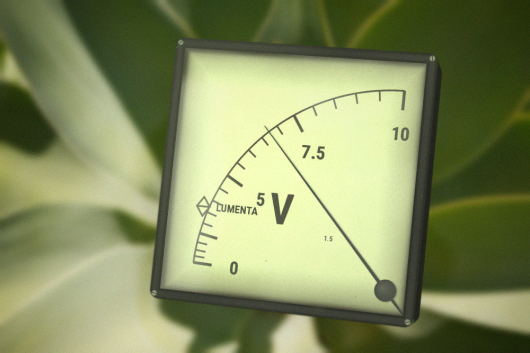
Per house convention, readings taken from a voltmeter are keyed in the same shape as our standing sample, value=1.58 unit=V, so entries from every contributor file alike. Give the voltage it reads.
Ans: value=6.75 unit=V
